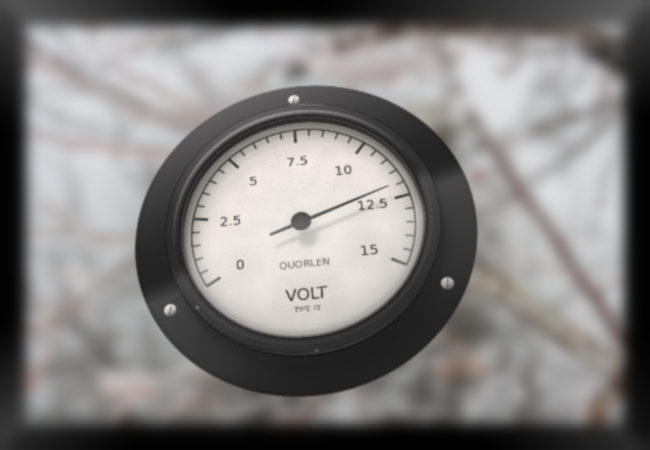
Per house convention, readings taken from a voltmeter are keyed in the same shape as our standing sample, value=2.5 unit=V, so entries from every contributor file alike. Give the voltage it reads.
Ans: value=12 unit=V
